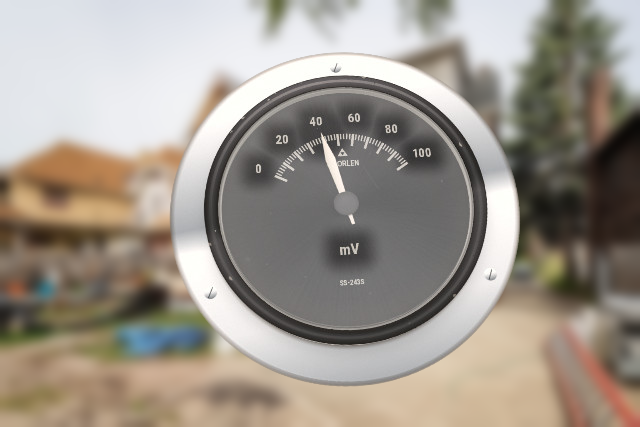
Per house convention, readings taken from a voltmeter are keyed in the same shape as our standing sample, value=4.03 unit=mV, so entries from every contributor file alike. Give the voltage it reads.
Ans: value=40 unit=mV
